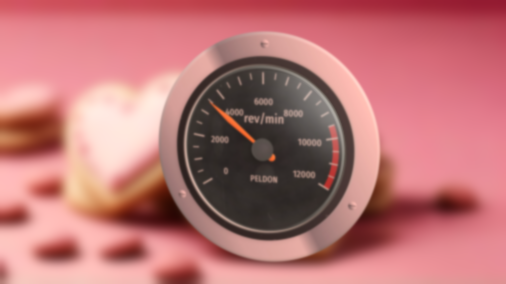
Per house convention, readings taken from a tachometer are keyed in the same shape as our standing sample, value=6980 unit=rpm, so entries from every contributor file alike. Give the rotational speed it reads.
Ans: value=3500 unit=rpm
